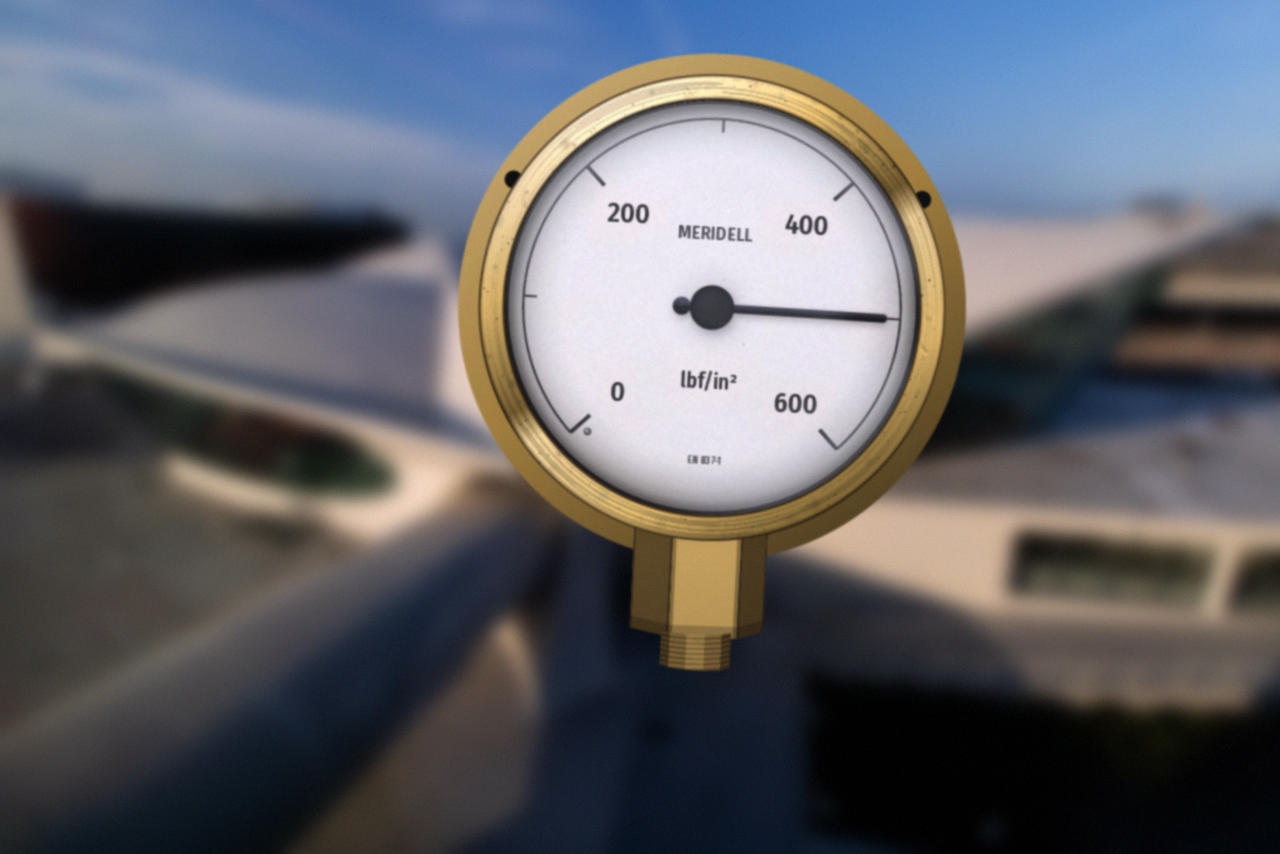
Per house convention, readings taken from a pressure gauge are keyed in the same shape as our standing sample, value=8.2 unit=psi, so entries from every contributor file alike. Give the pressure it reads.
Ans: value=500 unit=psi
